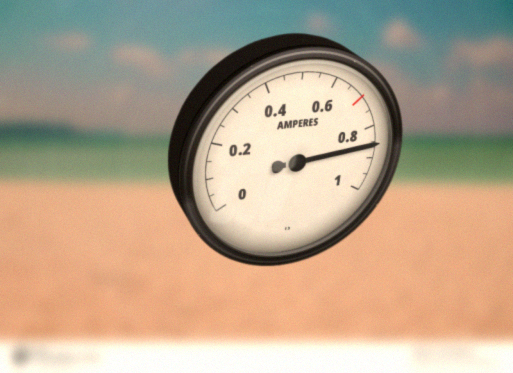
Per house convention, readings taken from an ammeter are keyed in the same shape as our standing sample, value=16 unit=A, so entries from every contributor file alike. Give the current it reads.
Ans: value=0.85 unit=A
